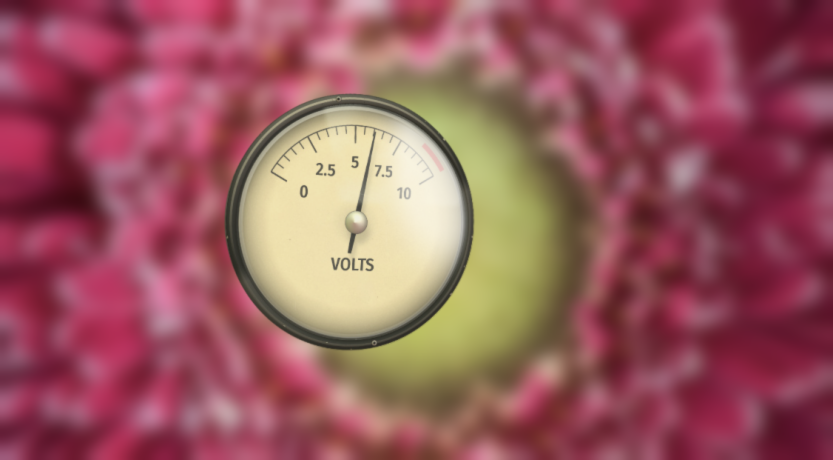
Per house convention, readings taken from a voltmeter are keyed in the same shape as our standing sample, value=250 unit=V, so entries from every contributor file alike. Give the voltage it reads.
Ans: value=6 unit=V
